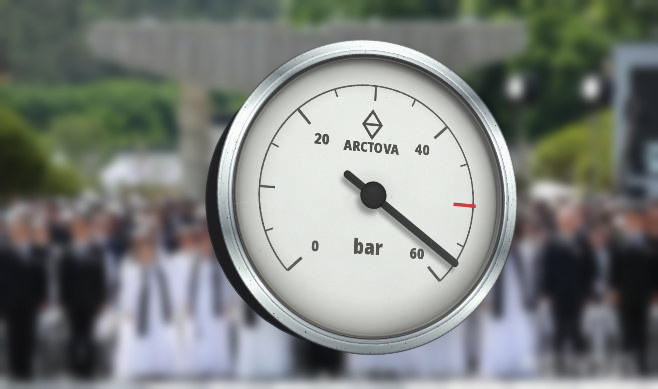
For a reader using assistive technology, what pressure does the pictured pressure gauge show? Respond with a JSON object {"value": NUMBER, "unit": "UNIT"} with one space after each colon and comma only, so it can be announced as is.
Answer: {"value": 57.5, "unit": "bar"}
